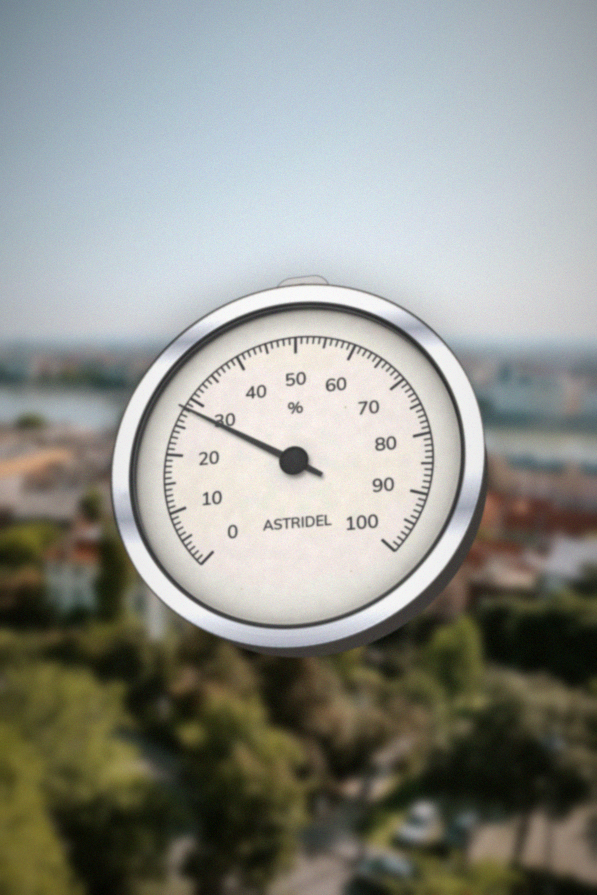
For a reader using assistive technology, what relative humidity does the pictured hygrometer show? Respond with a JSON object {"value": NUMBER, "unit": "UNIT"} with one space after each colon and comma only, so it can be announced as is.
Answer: {"value": 28, "unit": "%"}
